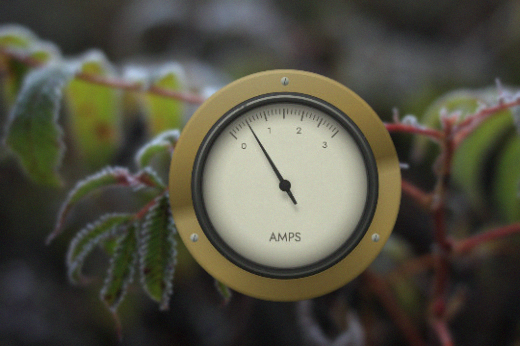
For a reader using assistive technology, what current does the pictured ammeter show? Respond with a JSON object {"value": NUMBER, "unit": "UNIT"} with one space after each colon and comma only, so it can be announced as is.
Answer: {"value": 0.5, "unit": "A"}
